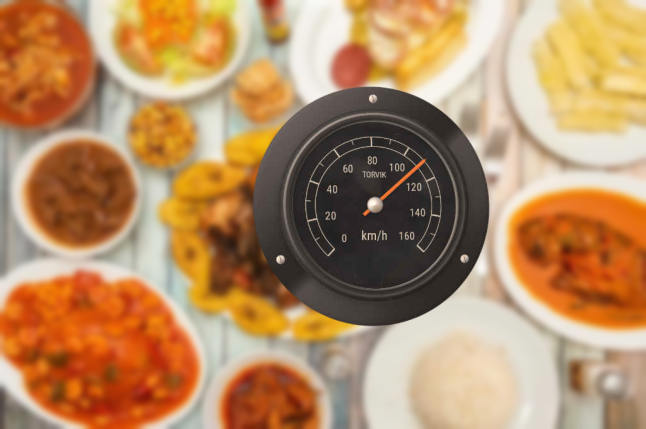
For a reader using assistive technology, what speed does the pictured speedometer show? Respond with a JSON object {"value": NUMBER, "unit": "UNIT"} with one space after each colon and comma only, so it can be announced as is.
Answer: {"value": 110, "unit": "km/h"}
